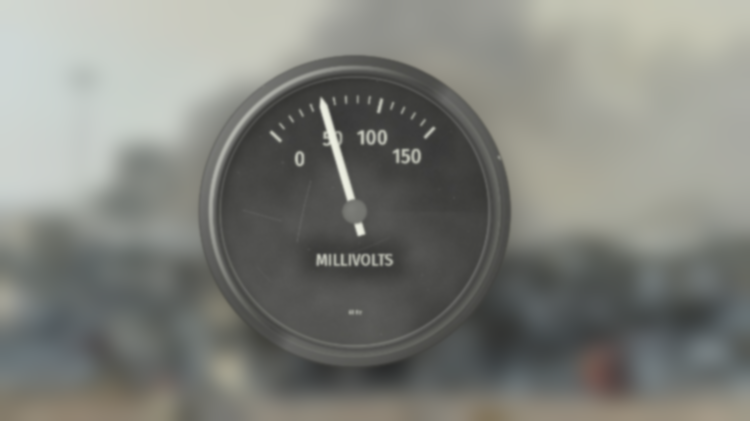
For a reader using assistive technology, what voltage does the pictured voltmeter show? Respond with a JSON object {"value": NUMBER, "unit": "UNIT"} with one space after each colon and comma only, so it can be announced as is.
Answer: {"value": 50, "unit": "mV"}
